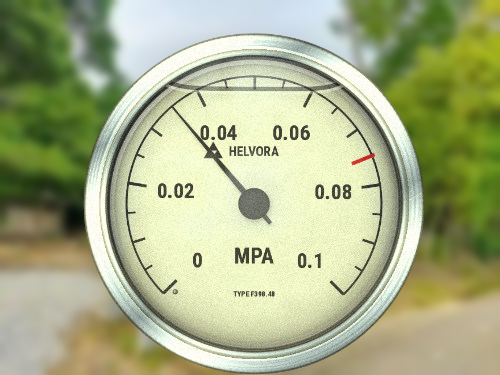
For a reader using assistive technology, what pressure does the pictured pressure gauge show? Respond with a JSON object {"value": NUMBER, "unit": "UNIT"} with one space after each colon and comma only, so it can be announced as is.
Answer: {"value": 0.035, "unit": "MPa"}
